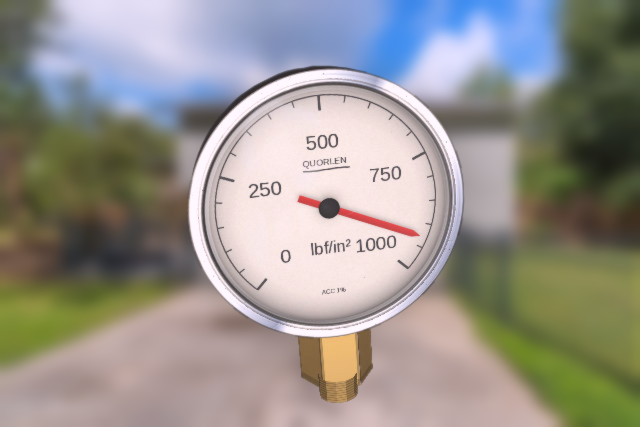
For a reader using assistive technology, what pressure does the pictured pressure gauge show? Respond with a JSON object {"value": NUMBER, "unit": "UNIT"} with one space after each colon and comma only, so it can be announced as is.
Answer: {"value": 925, "unit": "psi"}
